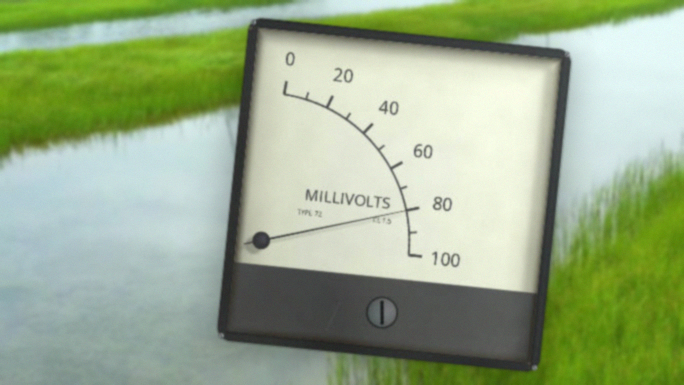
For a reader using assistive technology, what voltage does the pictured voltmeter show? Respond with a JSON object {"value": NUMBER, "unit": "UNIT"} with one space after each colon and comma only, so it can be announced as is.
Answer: {"value": 80, "unit": "mV"}
